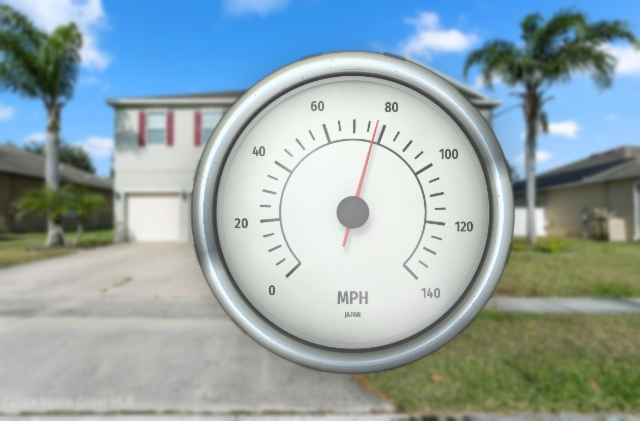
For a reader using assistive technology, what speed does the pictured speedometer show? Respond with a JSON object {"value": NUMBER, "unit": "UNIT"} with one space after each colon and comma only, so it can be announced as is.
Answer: {"value": 77.5, "unit": "mph"}
